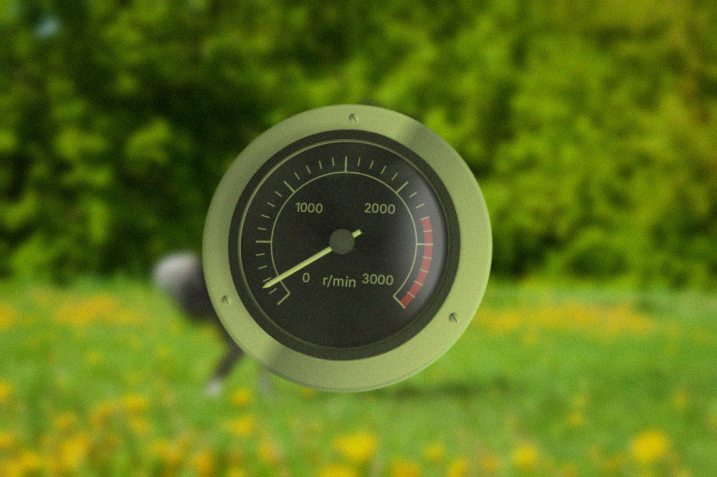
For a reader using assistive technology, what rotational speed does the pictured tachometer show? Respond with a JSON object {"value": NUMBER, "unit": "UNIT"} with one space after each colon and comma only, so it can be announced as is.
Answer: {"value": 150, "unit": "rpm"}
